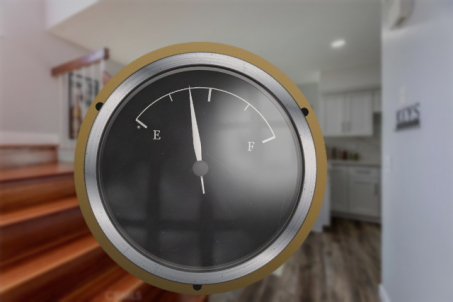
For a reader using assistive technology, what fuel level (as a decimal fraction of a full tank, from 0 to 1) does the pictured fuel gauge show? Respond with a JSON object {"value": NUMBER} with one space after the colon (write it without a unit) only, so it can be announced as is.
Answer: {"value": 0.375}
